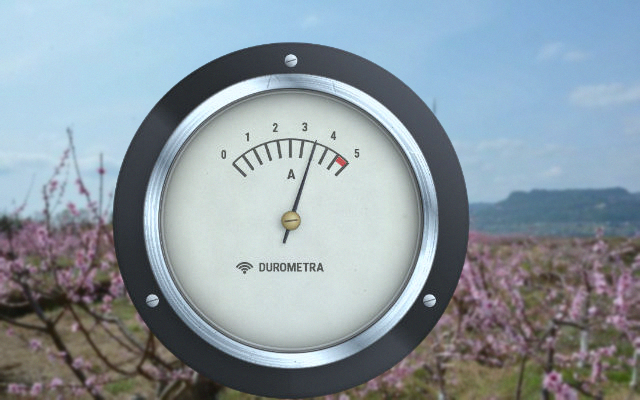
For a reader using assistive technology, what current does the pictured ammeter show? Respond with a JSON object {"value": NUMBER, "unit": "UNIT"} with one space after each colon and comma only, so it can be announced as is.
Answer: {"value": 3.5, "unit": "A"}
